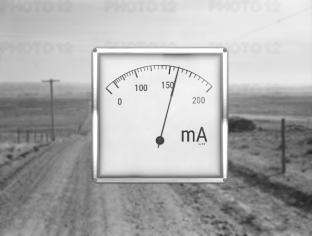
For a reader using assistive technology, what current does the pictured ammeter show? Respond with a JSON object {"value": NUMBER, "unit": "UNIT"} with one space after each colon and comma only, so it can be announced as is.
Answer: {"value": 160, "unit": "mA"}
